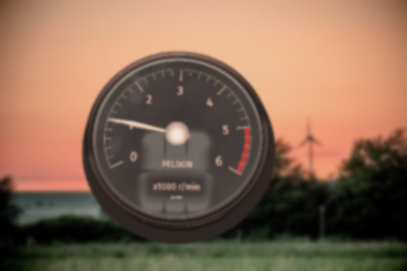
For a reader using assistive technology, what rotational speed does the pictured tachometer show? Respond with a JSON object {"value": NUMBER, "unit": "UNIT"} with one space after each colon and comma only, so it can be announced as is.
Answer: {"value": 1000, "unit": "rpm"}
